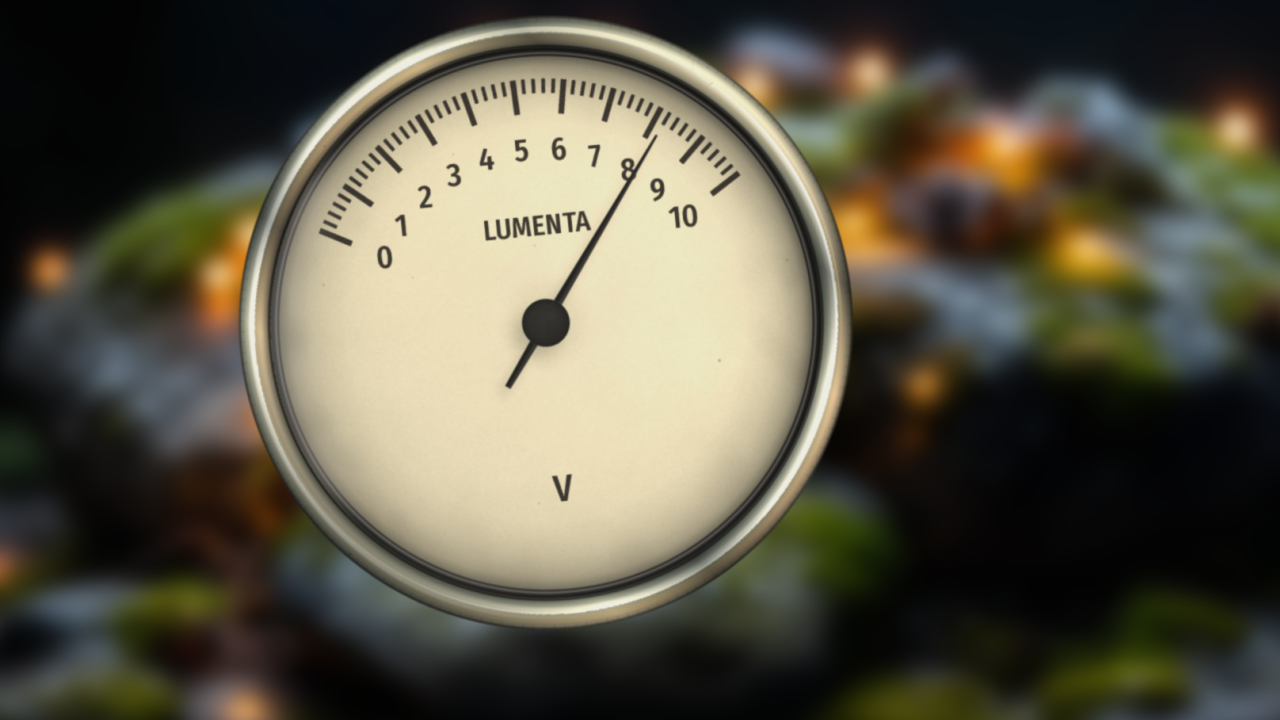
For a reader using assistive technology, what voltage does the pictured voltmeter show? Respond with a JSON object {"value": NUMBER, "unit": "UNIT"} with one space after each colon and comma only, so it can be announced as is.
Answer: {"value": 8.2, "unit": "V"}
